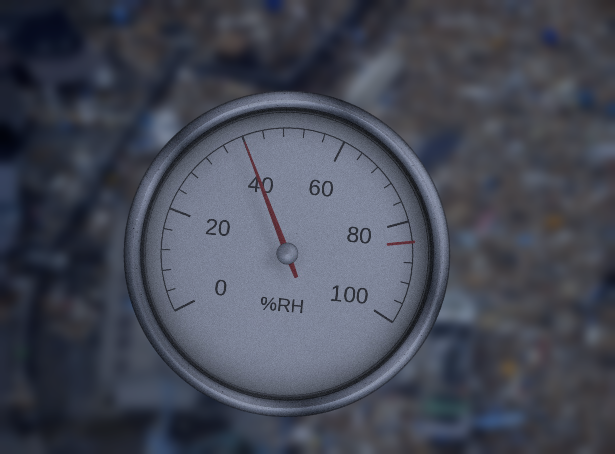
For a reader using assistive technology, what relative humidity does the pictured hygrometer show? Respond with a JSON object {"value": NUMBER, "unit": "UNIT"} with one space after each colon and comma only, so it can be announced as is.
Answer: {"value": 40, "unit": "%"}
